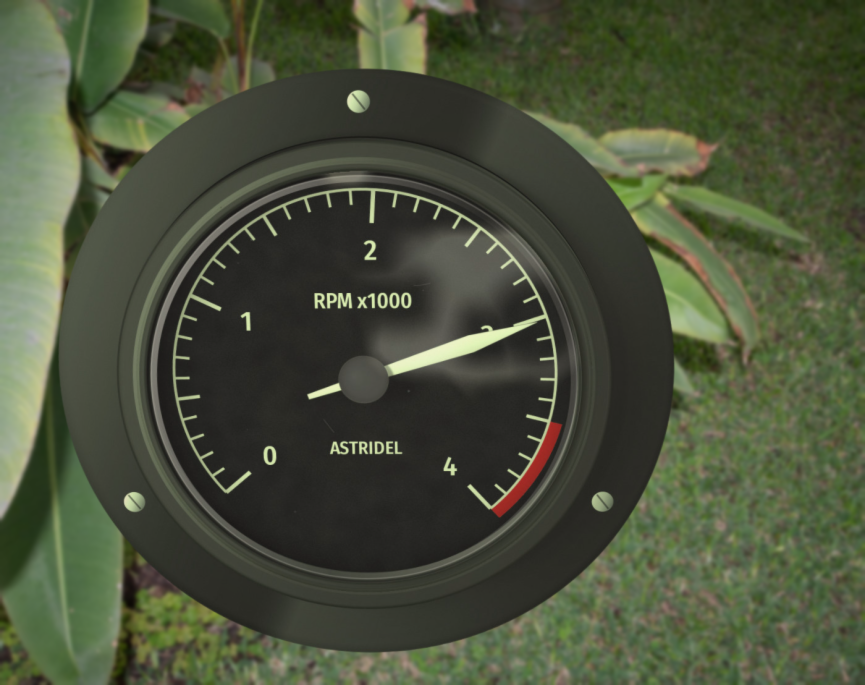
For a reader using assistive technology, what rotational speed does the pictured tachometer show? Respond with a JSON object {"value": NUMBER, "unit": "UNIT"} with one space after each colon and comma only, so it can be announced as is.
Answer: {"value": 3000, "unit": "rpm"}
